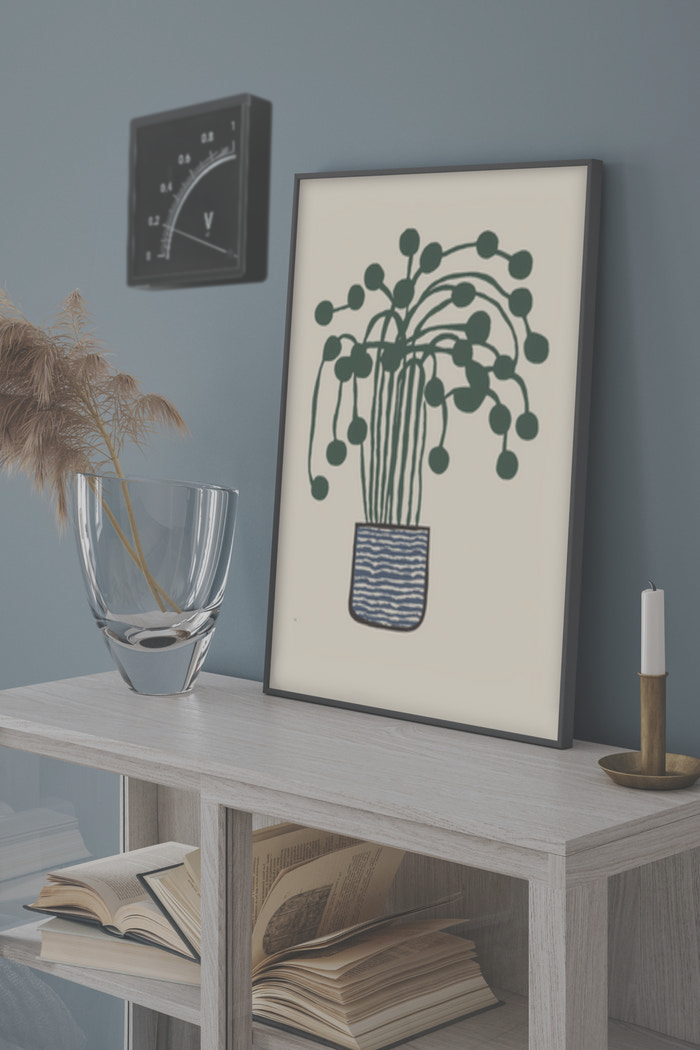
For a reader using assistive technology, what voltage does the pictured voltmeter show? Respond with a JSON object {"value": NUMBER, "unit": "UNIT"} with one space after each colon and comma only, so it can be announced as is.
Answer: {"value": 0.2, "unit": "V"}
